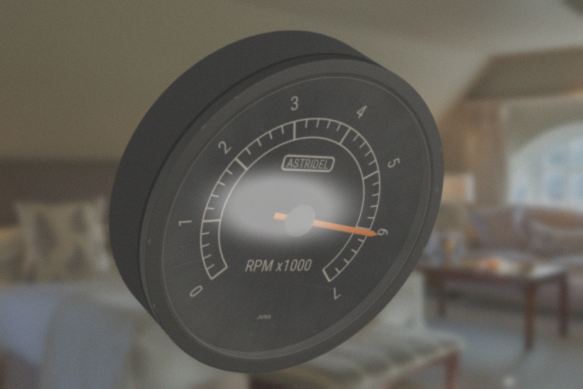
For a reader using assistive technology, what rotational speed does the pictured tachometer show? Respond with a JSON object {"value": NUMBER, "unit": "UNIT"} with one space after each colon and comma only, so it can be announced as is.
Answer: {"value": 6000, "unit": "rpm"}
